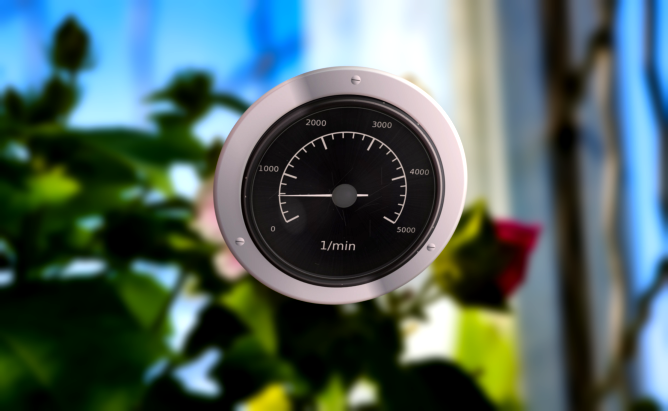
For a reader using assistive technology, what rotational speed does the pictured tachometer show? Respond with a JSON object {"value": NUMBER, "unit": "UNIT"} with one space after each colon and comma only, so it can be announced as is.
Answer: {"value": 600, "unit": "rpm"}
